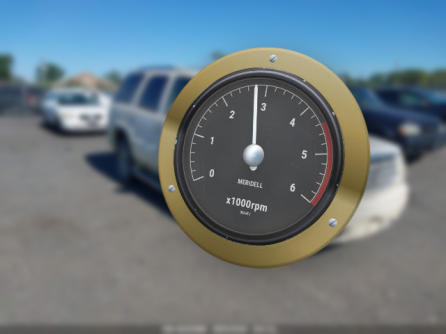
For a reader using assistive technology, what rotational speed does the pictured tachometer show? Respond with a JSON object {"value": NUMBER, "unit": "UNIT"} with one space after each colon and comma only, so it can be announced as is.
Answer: {"value": 2800, "unit": "rpm"}
